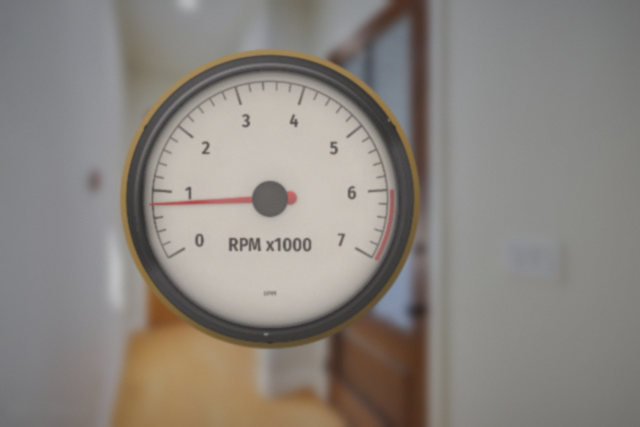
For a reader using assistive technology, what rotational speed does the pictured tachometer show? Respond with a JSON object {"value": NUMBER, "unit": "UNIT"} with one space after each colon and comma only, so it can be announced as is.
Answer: {"value": 800, "unit": "rpm"}
